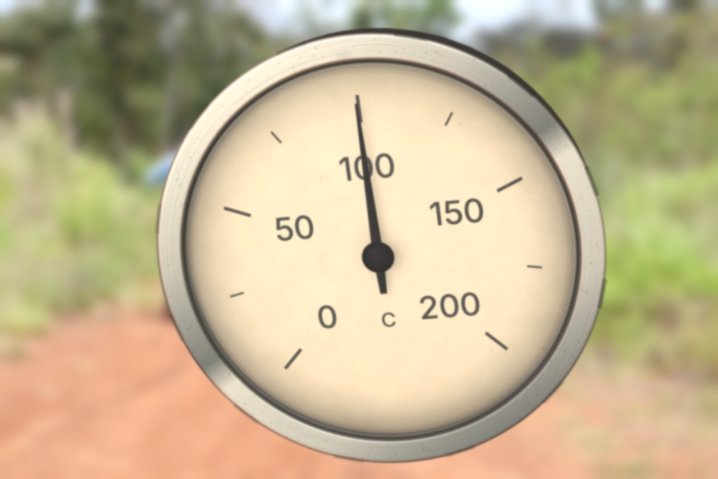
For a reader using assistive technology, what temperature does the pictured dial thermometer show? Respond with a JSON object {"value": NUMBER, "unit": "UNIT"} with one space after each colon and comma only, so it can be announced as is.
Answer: {"value": 100, "unit": "°C"}
